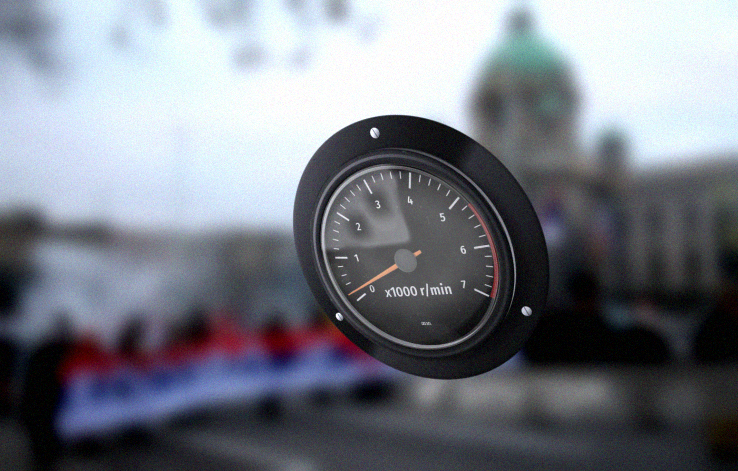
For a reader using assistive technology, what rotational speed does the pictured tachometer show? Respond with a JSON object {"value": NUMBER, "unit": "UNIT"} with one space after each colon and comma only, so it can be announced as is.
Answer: {"value": 200, "unit": "rpm"}
